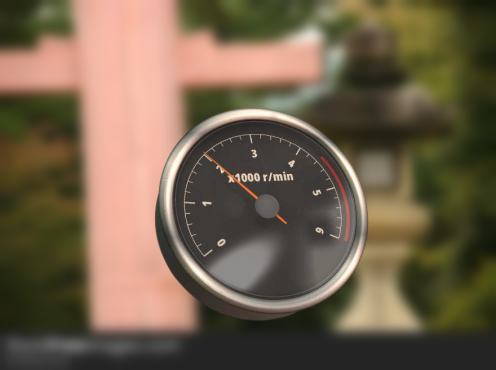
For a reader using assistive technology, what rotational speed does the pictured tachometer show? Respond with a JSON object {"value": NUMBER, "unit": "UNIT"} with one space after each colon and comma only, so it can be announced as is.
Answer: {"value": 2000, "unit": "rpm"}
